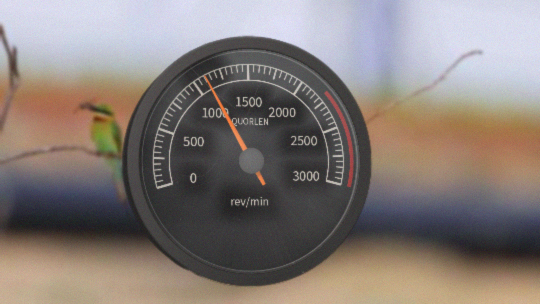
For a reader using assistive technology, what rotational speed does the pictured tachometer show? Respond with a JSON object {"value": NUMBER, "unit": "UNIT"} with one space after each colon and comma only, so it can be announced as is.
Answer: {"value": 1100, "unit": "rpm"}
